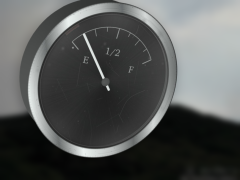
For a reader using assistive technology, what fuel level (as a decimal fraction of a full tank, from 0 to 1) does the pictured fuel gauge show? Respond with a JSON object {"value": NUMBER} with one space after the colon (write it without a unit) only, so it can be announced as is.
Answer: {"value": 0.125}
